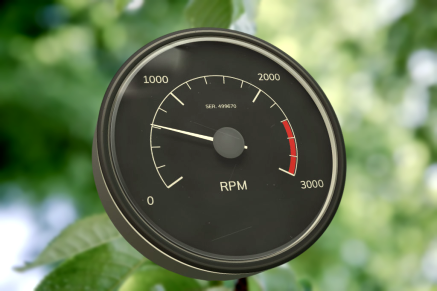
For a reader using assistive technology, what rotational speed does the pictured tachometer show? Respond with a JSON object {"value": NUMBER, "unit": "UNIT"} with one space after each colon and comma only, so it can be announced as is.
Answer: {"value": 600, "unit": "rpm"}
